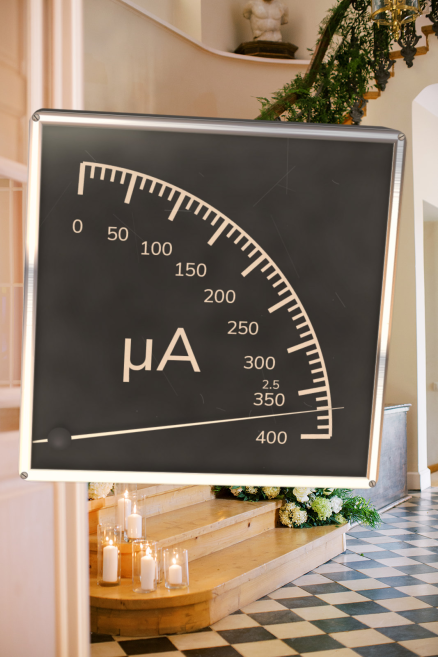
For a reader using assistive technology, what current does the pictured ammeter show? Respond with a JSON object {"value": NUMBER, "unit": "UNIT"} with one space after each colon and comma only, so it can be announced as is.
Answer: {"value": 370, "unit": "µA"}
